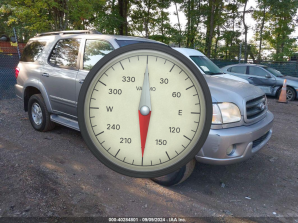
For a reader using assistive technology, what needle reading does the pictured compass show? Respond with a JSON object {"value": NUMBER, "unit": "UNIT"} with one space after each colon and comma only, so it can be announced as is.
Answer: {"value": 180, "unit": "°"}
